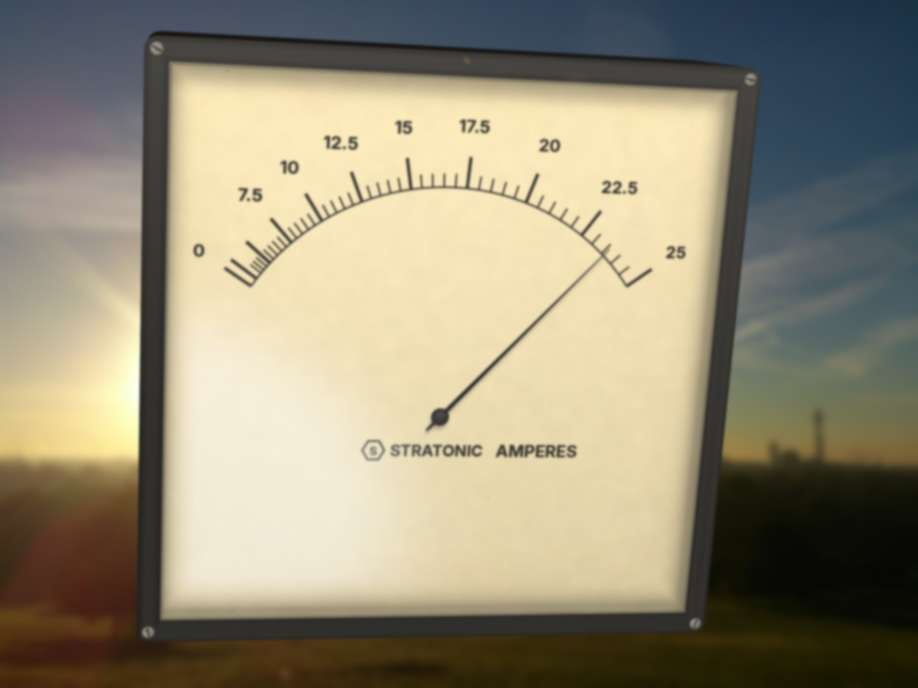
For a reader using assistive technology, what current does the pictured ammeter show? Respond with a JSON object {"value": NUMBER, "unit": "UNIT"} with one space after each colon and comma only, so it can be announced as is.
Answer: {"value": 23.5, "unit": "A"}
